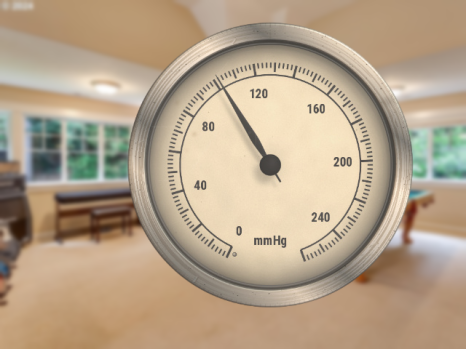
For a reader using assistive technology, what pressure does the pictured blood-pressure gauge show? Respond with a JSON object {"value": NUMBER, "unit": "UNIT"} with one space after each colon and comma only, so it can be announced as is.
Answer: {"value": 102, "unit": "mmHg"}
